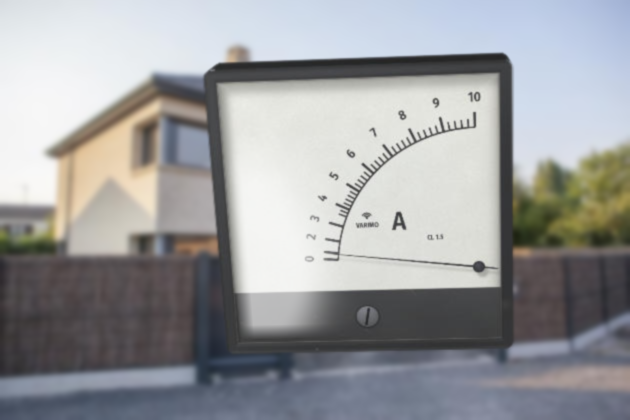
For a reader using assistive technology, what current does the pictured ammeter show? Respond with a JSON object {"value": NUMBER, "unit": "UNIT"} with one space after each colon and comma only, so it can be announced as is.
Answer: {"value": 1, "unit": "A"}
